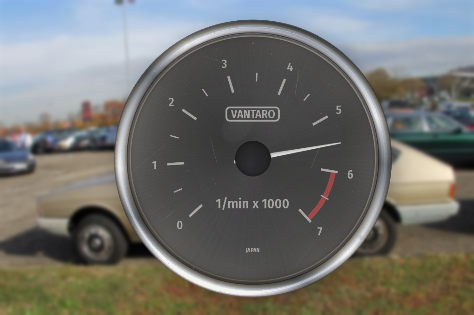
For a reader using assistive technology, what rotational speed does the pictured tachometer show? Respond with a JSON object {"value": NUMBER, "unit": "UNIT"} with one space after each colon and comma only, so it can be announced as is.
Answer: {"value": 5500, "unit": "rpm"}
